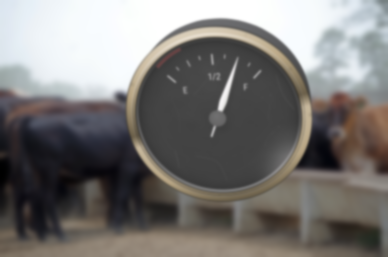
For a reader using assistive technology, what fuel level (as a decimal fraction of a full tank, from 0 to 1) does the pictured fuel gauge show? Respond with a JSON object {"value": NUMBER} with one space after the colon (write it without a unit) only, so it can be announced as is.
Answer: {"value": 0.75}
